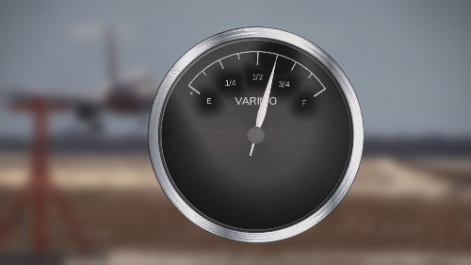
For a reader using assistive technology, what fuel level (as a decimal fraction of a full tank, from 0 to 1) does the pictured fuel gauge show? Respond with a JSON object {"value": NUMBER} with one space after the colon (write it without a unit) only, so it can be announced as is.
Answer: {"value": 0.625}
